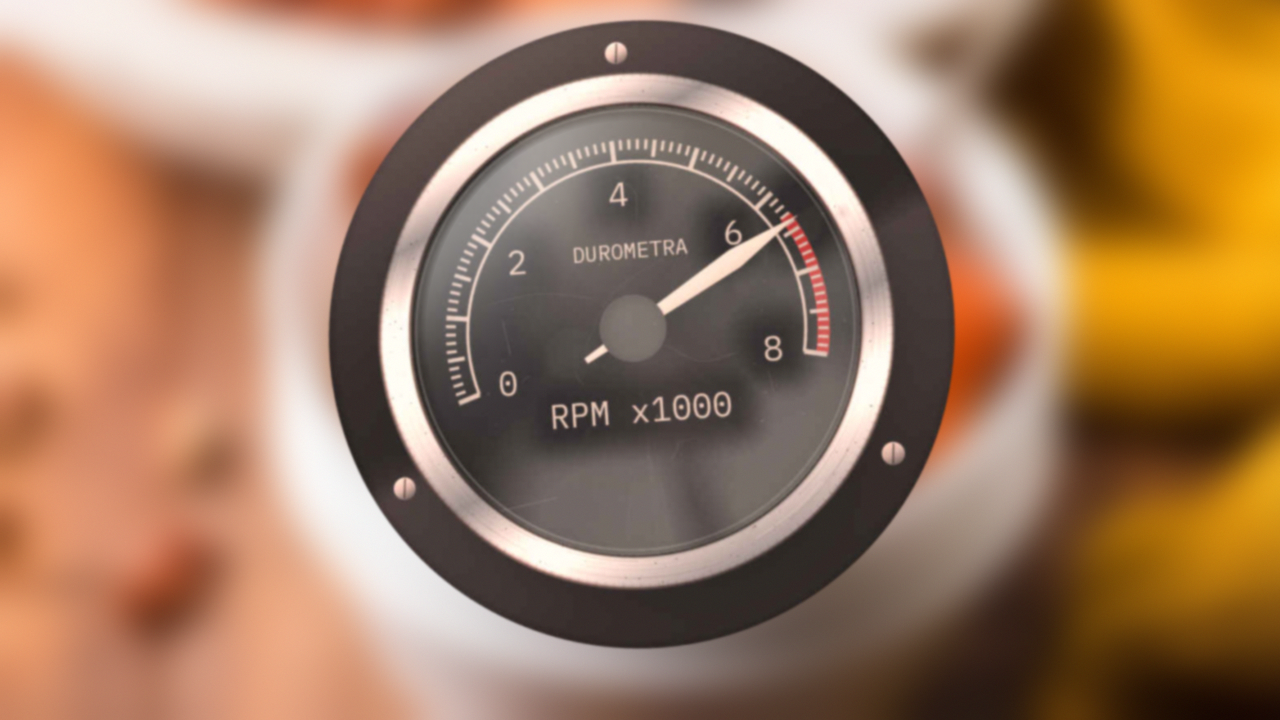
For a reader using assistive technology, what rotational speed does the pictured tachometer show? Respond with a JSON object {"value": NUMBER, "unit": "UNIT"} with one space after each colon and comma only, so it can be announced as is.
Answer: {"value": 6400, "unit": "rpm"}
